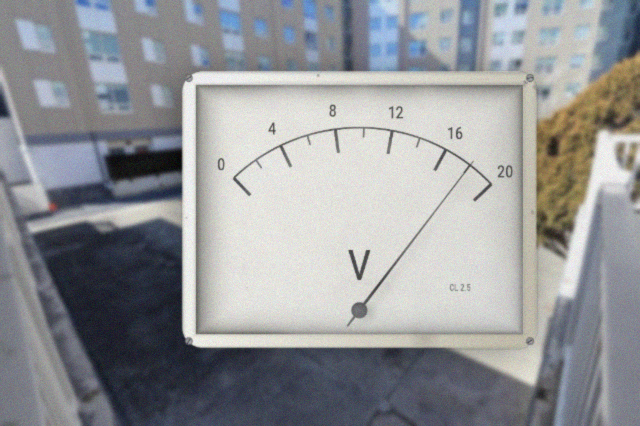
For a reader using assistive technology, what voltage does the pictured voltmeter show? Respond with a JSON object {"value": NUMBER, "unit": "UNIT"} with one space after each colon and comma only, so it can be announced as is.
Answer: {"value": 18, "unit": "V"}
